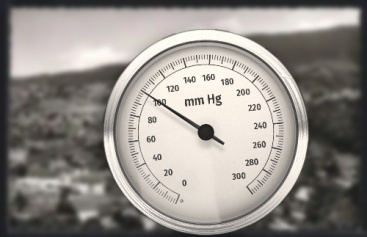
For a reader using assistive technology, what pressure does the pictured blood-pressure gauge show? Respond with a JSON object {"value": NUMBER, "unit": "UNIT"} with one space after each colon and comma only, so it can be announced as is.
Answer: {"value": 100, "unit": "mmHg"}
